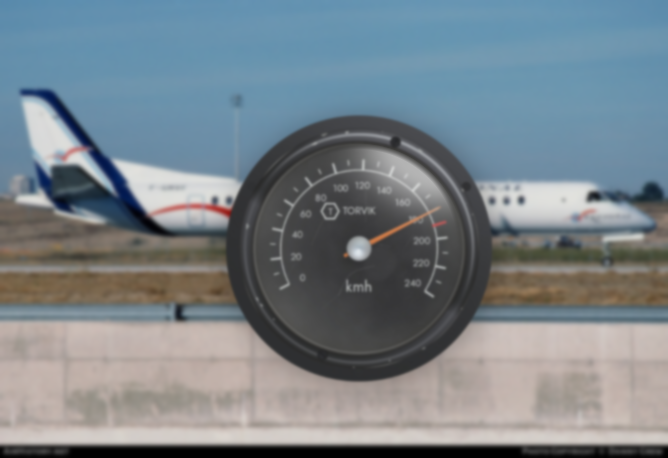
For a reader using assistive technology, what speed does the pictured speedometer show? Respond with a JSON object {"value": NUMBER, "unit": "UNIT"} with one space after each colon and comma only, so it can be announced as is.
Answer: {"value": 180, "unit": "km/h"}
